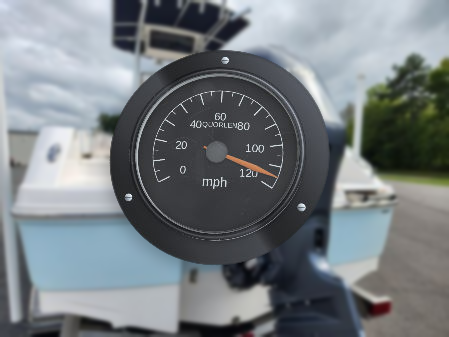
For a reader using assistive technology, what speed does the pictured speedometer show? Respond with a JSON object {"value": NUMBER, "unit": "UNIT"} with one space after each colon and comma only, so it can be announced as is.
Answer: {"value": 115, "unit": "mph"}
